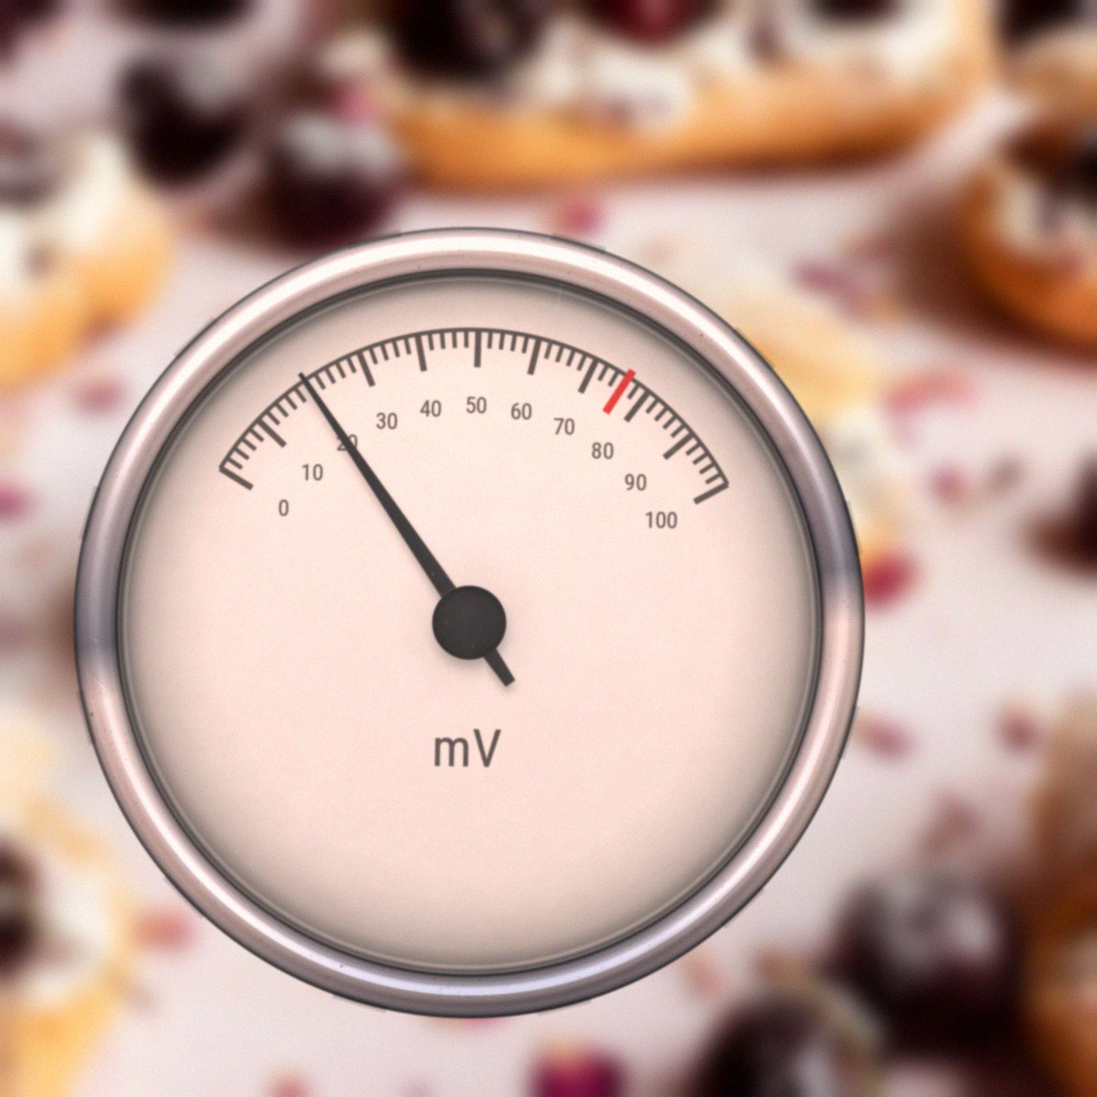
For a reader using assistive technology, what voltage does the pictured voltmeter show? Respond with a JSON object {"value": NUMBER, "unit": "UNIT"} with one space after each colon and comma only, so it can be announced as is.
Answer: {"value": 20, "unit": "mV"}
